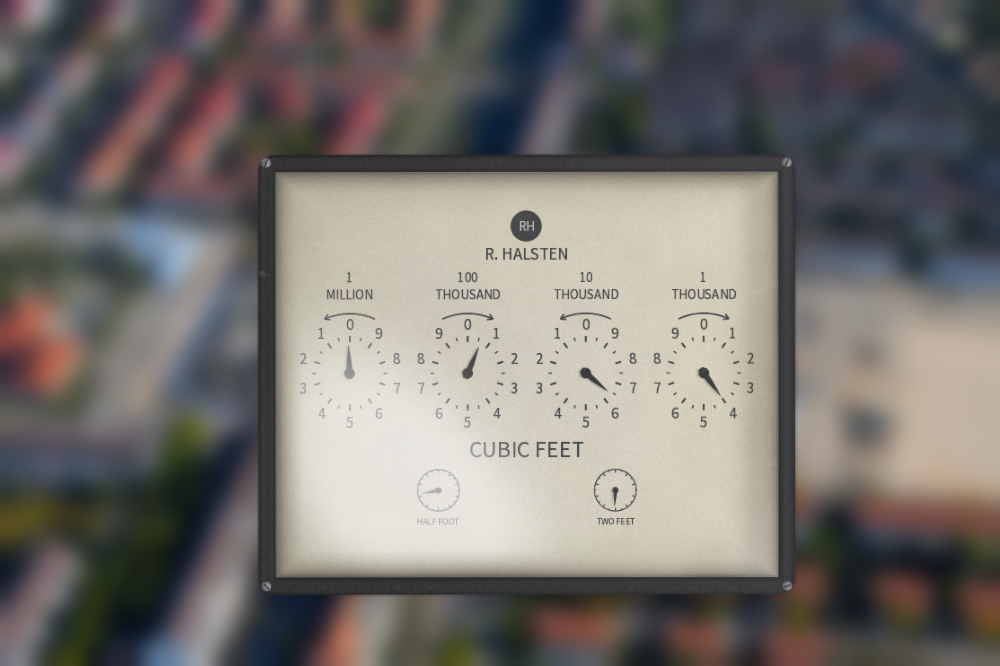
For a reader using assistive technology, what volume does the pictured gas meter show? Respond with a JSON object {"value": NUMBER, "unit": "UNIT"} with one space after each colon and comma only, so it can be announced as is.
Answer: {"value": 6400, "unit": "ft³"}
